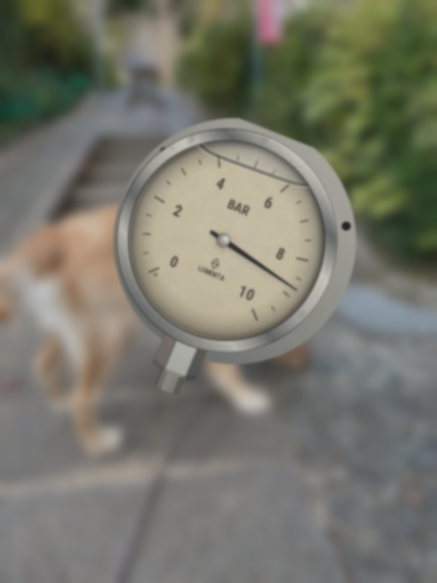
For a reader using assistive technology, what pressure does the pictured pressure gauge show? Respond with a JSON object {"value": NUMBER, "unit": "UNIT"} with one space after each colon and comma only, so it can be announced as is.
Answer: {"value": 8.75, "unit": "bar"}
